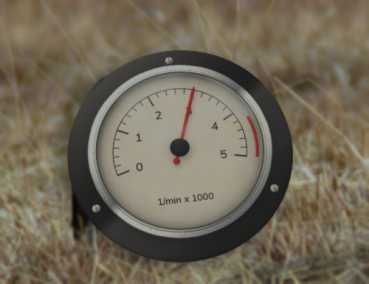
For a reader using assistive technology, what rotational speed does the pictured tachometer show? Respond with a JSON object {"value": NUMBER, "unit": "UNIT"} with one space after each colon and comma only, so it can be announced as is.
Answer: {"value": 3000, "unit": "rpm"}
